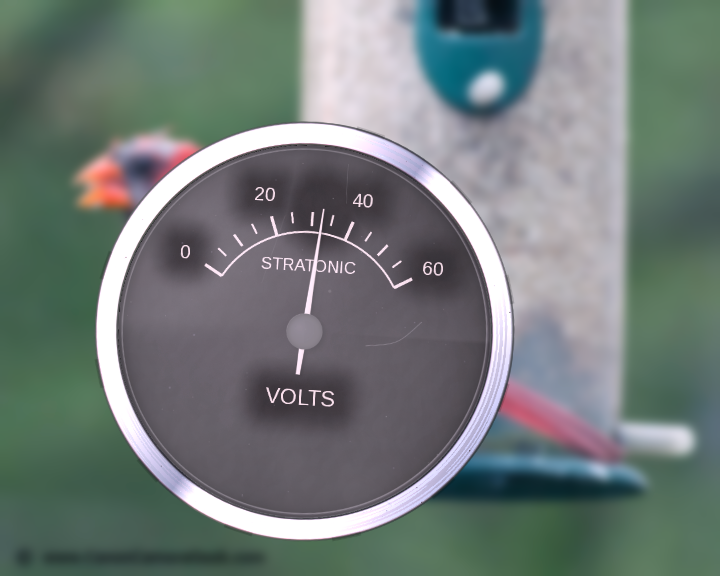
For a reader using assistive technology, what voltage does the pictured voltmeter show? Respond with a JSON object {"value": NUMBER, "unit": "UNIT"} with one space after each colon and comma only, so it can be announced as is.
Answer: {"value": 32.5, "unit": "V"}
